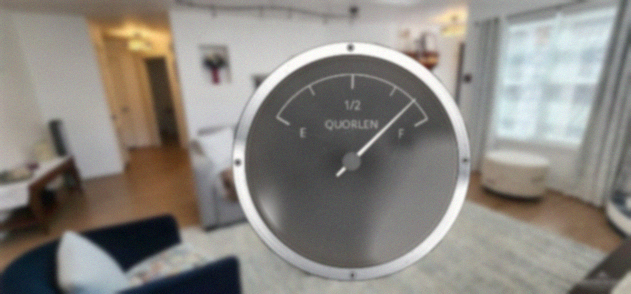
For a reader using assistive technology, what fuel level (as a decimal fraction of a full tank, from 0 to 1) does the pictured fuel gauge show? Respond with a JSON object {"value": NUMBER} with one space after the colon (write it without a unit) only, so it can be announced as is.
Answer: {"value": 0.875}
